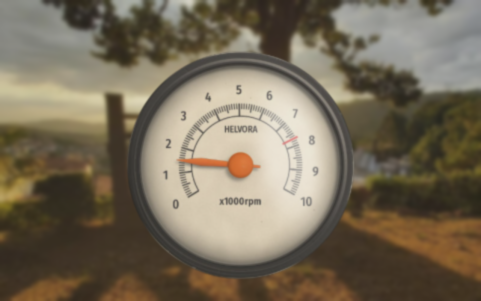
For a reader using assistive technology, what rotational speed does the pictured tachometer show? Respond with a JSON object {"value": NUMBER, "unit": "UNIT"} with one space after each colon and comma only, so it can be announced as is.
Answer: {"value": 1500, "unit": "rpm"}
